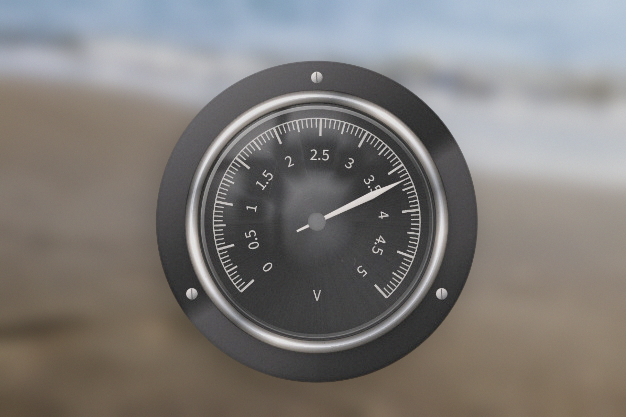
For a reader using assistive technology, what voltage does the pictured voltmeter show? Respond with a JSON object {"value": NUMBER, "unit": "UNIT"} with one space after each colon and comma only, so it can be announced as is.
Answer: {"value": 3.65, "unit": "V"}
